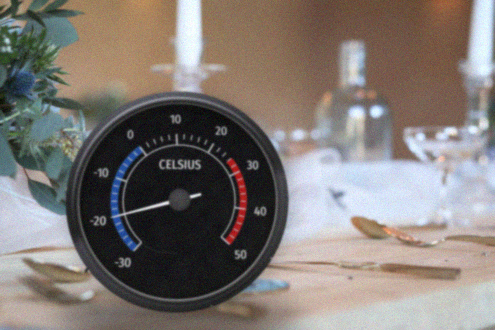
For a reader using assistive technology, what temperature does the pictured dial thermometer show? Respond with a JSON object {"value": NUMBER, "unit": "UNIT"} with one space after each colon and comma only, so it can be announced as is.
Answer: {"value": -20, "unit": "°C"}
